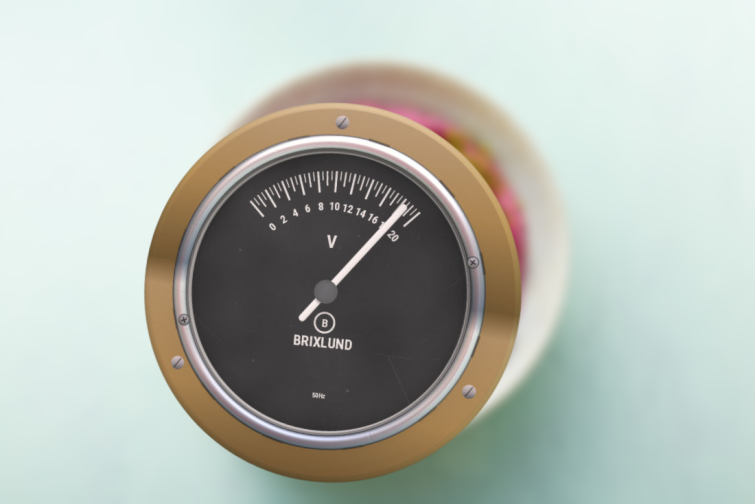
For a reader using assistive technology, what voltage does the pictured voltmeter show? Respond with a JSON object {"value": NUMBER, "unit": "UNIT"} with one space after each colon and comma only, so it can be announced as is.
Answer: {"value": 18.5, "unit": "V"}
